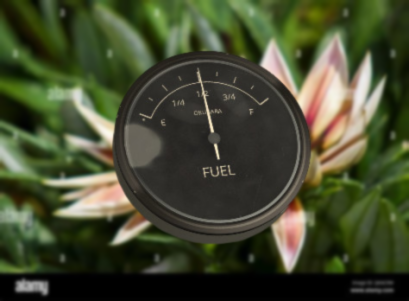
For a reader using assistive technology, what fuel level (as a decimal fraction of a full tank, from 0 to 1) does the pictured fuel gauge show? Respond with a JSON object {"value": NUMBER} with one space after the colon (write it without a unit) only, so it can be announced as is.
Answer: {"value": 0.5}
